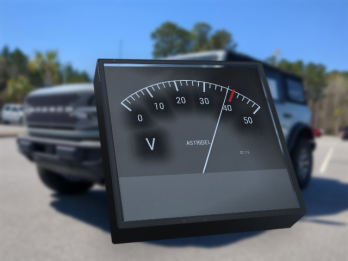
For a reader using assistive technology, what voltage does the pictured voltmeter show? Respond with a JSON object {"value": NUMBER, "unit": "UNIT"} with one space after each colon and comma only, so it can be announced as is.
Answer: {"value": 38, "unit": "V"}
